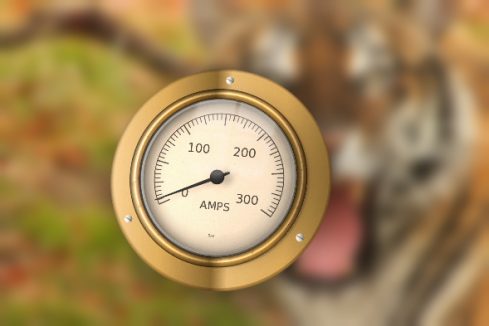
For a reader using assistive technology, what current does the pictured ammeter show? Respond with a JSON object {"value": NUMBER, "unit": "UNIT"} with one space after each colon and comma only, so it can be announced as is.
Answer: {"value": 5, "unit": "A"}
